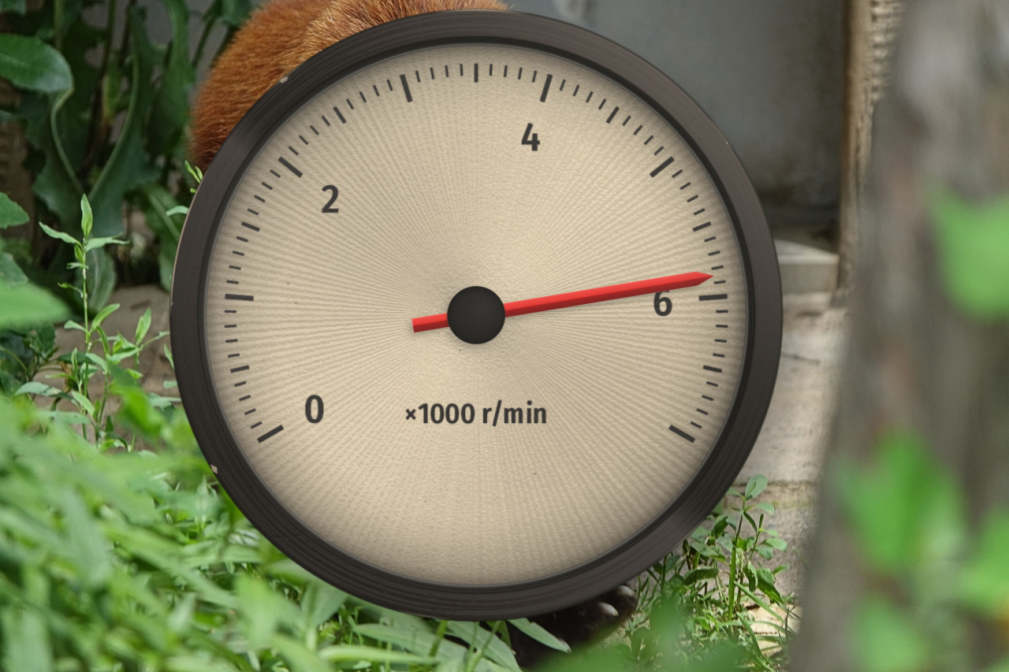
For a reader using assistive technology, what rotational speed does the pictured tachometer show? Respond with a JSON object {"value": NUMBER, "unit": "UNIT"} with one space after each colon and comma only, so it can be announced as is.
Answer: {"value": 5850, "unit": "rpm"}
